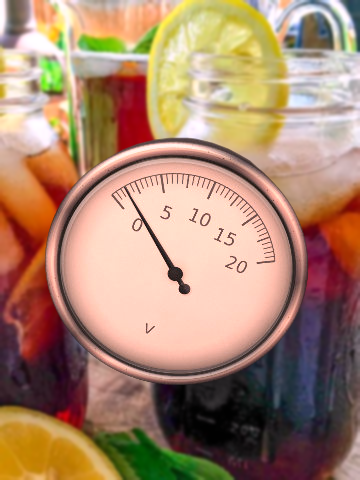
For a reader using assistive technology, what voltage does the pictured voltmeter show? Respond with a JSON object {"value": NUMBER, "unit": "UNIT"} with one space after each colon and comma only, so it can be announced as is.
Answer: {"value": 1.5, "unit": "V"}
